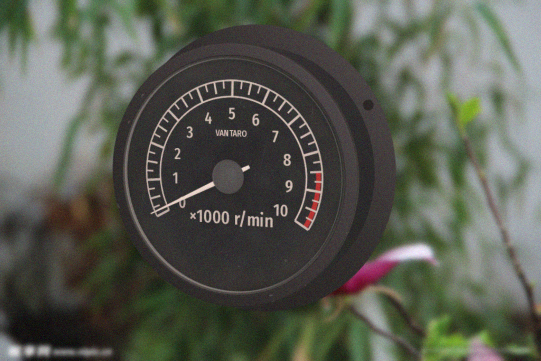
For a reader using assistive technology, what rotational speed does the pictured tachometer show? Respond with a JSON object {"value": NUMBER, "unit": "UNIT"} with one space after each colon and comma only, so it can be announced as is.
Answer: {"value": 125, "unit": "rpm"}
